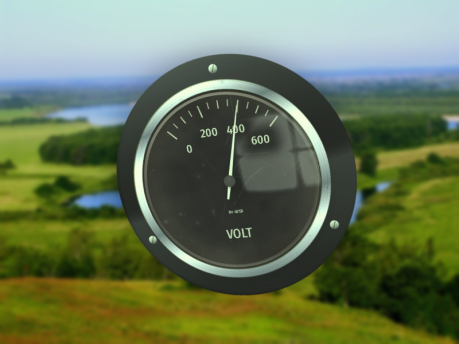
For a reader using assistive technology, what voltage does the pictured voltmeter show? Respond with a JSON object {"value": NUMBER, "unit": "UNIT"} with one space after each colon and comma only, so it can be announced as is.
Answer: {"value": 400, "unit": "V"}
